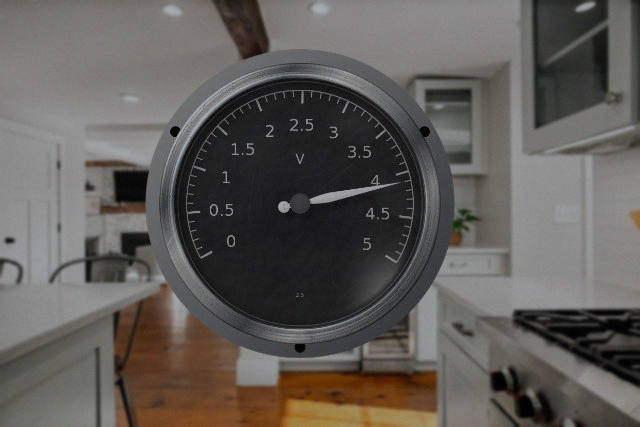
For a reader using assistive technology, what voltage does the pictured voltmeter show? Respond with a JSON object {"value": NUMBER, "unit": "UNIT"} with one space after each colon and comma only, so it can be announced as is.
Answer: {"value": 4.1, "unit": "V"}
